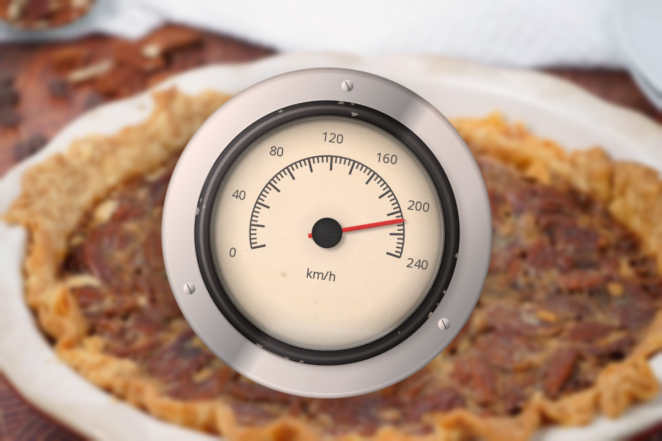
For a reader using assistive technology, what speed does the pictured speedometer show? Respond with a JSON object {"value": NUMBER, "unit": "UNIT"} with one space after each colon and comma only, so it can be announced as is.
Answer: {"value": 208, "unit": "km/h"}
